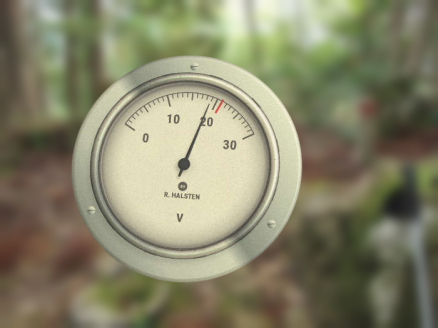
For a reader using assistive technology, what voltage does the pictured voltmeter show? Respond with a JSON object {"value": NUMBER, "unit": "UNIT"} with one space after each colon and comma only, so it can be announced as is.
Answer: {"value": 19, "unit": "V"}
